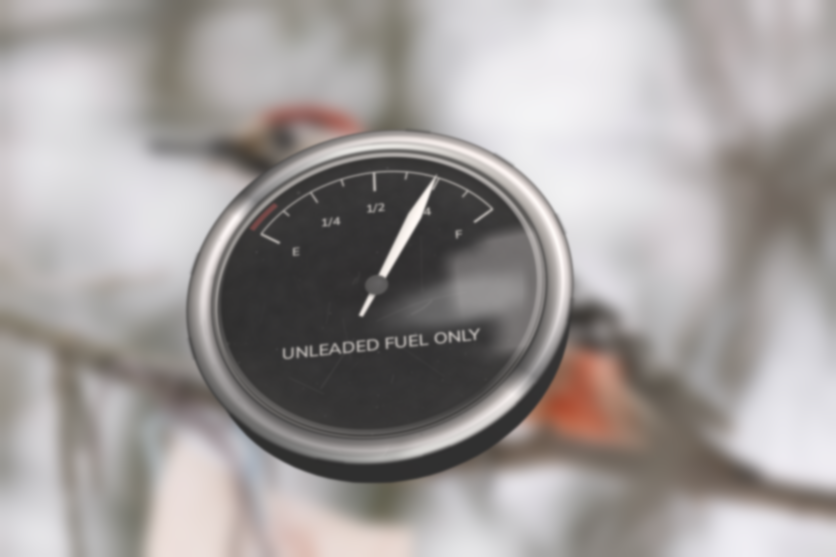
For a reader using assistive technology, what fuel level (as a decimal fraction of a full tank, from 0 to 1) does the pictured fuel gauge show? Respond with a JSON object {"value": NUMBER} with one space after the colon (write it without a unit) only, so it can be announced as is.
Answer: {"value": 0.75}
